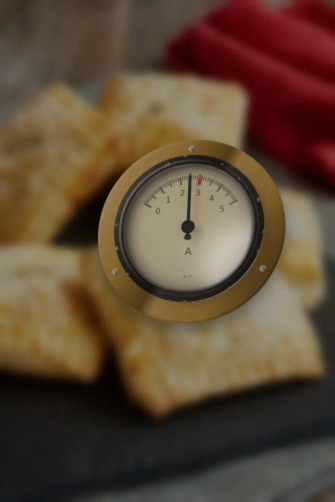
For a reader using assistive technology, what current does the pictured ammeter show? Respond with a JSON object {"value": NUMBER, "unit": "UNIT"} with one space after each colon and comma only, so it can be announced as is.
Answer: {"value": 2.5, "unit": "A"}
